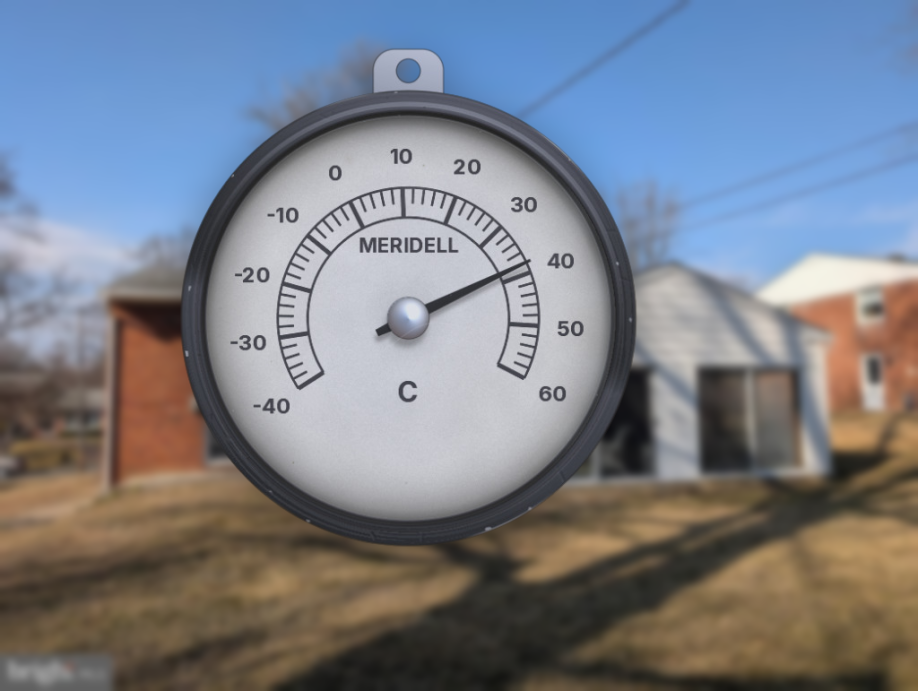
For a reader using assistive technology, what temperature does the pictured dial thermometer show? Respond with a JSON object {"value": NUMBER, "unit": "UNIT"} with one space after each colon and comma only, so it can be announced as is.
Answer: {"value": 38, "unit": "°C"}
